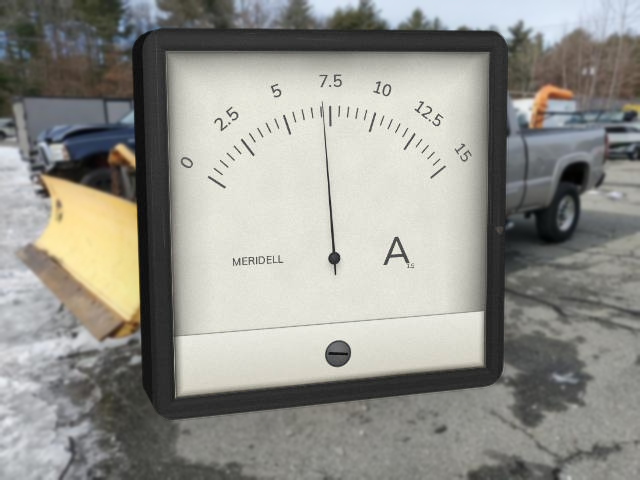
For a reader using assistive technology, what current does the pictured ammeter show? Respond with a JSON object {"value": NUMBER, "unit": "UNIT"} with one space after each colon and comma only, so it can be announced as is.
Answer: {"value": 7, "unit": "A"}
